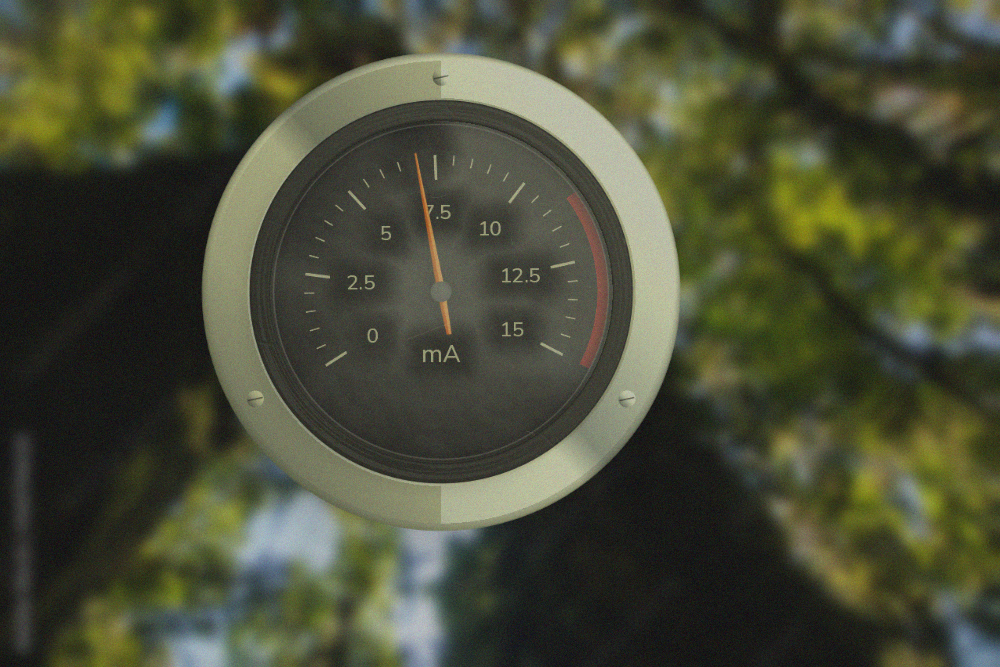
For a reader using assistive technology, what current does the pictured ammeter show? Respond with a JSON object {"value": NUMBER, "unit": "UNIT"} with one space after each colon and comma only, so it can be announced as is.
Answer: {"value": 7, "unit": "mA"}
